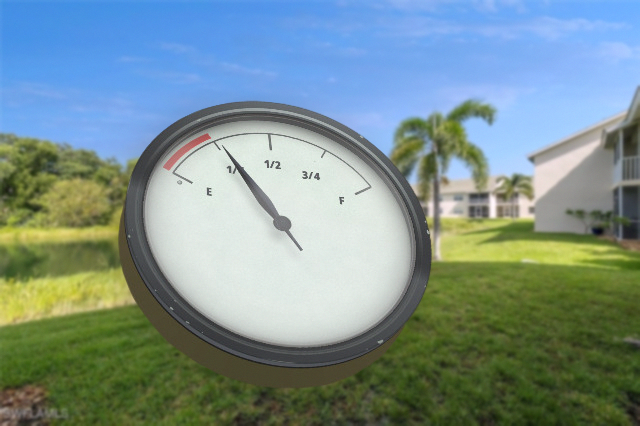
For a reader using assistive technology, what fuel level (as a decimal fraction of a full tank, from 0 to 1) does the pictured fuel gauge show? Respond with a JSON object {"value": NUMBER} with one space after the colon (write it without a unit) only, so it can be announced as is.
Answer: {"value": 0.25}
